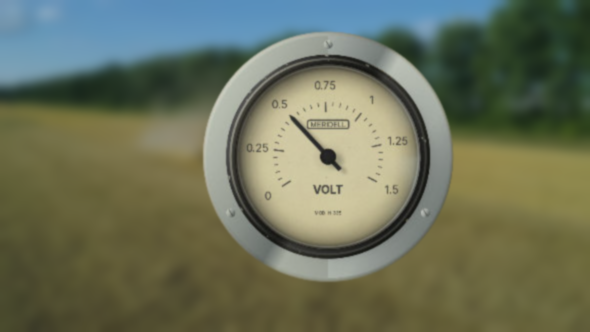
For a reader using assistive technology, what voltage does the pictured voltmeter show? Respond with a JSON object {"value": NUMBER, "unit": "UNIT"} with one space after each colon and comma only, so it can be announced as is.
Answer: {"value": 0.5, "unit": "V"}
